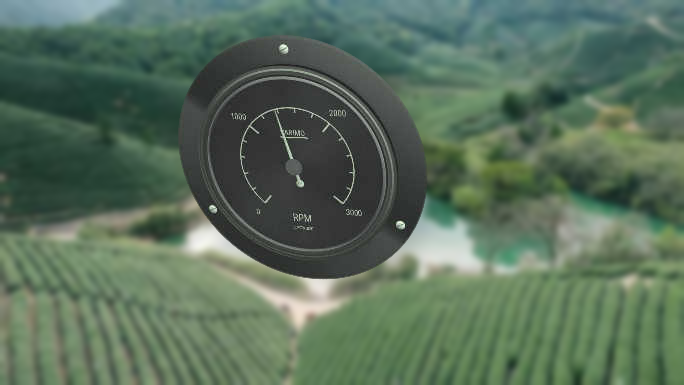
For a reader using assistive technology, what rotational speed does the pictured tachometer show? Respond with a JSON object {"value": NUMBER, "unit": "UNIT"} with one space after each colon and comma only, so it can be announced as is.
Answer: {"value": 1400, "unit": "rpm"}
